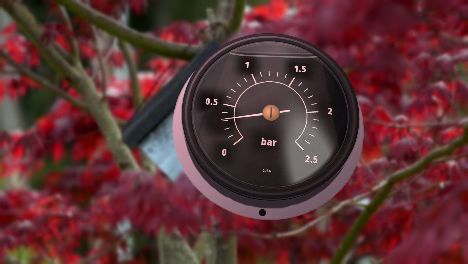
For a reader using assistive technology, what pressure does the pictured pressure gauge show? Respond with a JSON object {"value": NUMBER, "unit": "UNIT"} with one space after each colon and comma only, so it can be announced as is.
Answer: {"value": 0.3, "unit": "bar"}
